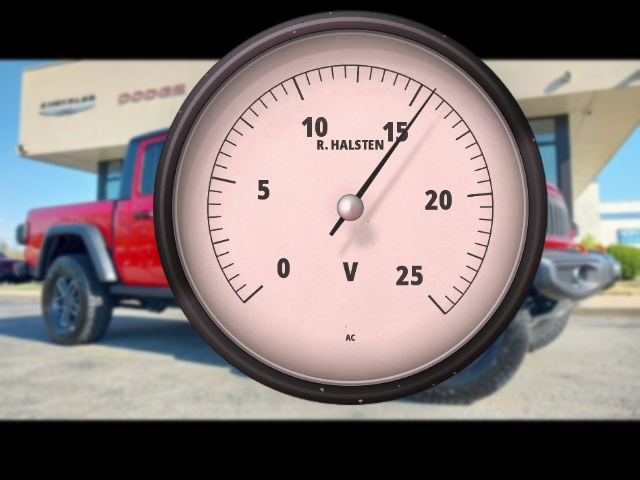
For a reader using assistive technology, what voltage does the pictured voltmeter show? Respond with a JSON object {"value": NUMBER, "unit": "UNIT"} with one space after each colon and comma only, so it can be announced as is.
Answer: {"value": 15.5, "unit": "V"}
